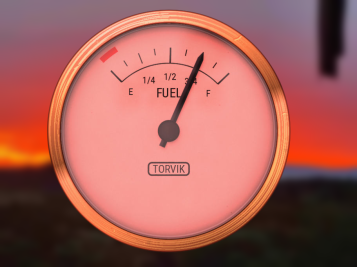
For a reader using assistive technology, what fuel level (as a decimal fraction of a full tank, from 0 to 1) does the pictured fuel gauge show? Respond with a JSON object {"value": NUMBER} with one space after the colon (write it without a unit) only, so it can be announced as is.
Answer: {"value": 0.75}
